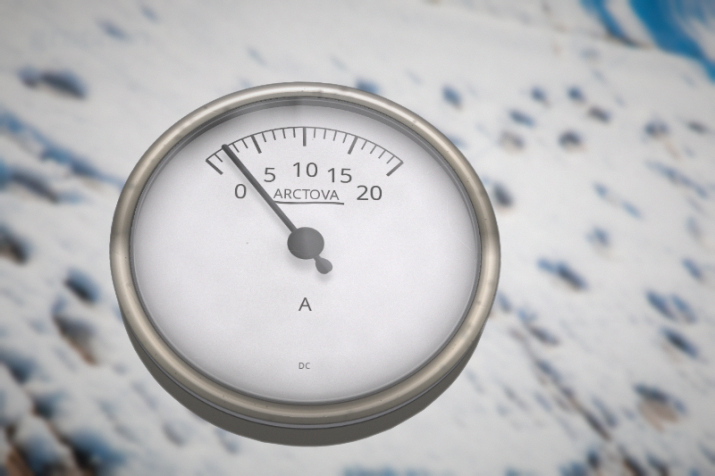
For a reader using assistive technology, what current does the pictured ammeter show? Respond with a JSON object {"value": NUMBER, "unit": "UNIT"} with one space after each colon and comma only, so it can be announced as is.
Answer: {"value": 2, "unit": "A"}
